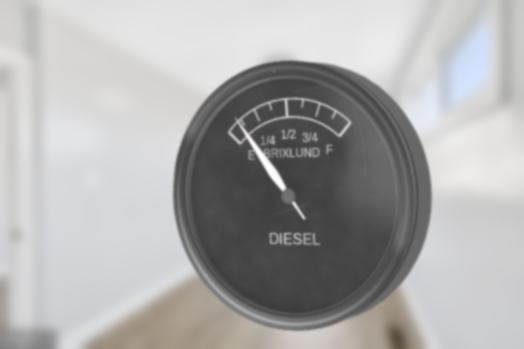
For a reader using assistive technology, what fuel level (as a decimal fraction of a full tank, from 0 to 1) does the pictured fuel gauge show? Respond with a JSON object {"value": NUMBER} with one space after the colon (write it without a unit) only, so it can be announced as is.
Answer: {"value": 0.125}
